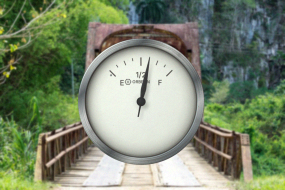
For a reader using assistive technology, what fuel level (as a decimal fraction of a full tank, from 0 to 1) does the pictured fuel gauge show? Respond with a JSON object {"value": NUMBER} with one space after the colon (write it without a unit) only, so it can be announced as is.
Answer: {"value": 0.625}
